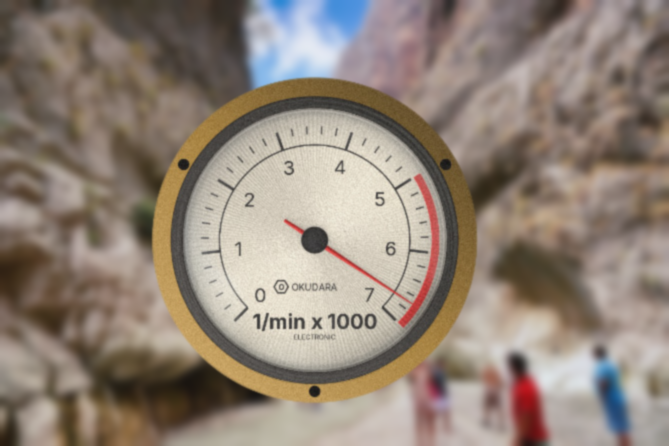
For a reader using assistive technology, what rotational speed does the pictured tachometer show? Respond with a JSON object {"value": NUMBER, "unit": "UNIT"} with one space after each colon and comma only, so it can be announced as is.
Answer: {"value": 6700, "unit": "rpm"}
